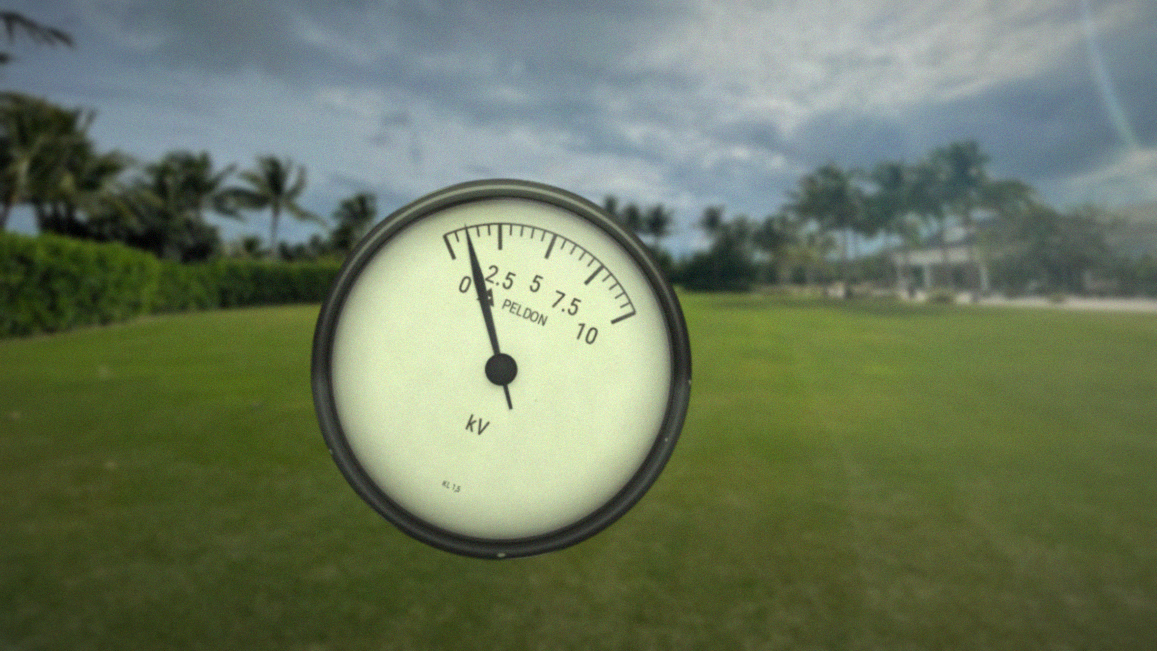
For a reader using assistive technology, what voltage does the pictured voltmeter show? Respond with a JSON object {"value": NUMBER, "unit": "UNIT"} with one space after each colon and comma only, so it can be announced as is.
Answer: {"value": 1, "unit": "kV"}
